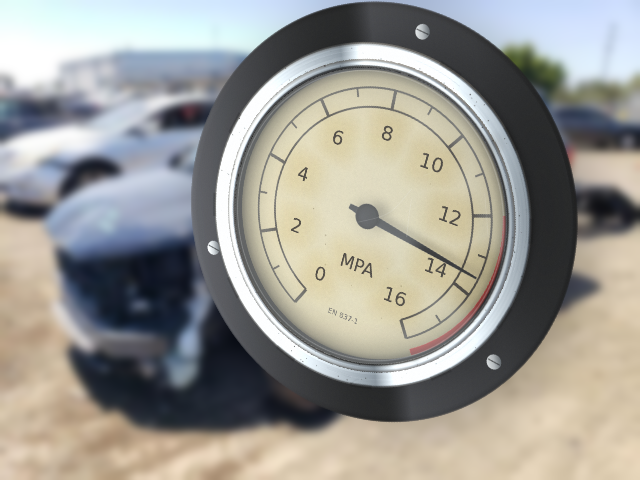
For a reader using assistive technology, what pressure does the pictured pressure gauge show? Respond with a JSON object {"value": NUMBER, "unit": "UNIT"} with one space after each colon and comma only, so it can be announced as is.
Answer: {"value": 13.5, "unit": "MPa"}
